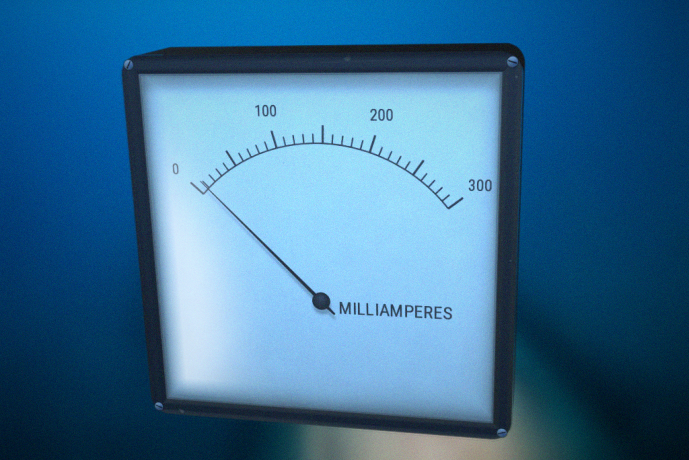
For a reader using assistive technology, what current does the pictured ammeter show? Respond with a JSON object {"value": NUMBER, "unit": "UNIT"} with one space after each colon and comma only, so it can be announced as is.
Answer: {"value": 10, "unit": "mA"}
